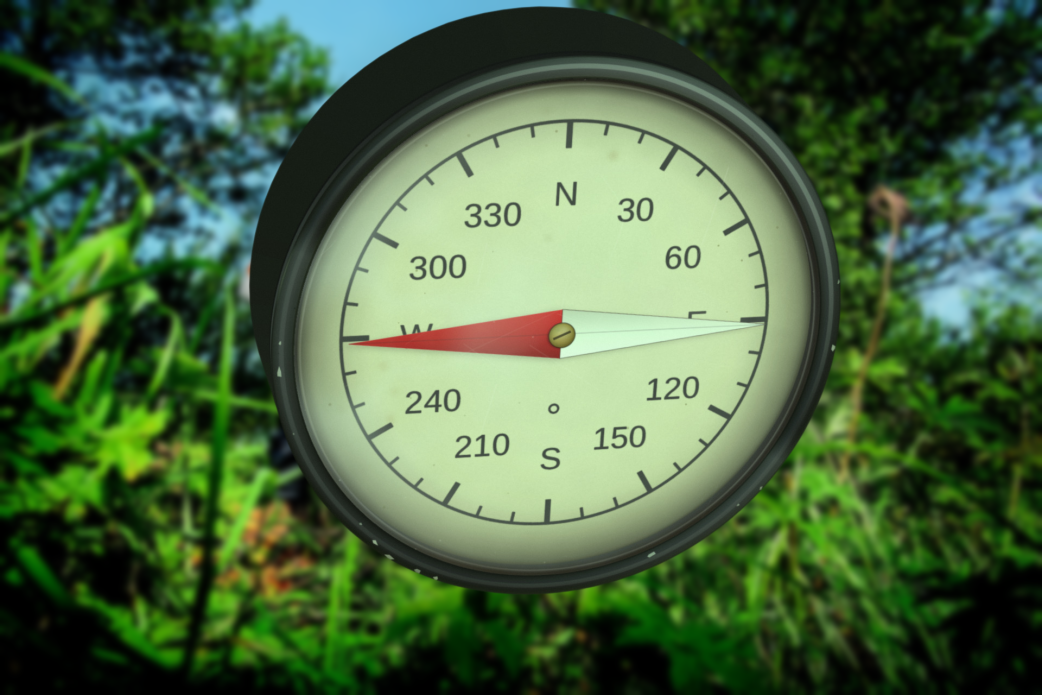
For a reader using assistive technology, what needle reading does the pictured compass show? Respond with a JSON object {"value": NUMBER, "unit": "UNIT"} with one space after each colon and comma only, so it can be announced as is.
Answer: {"value": 270, "unit": "°"}
